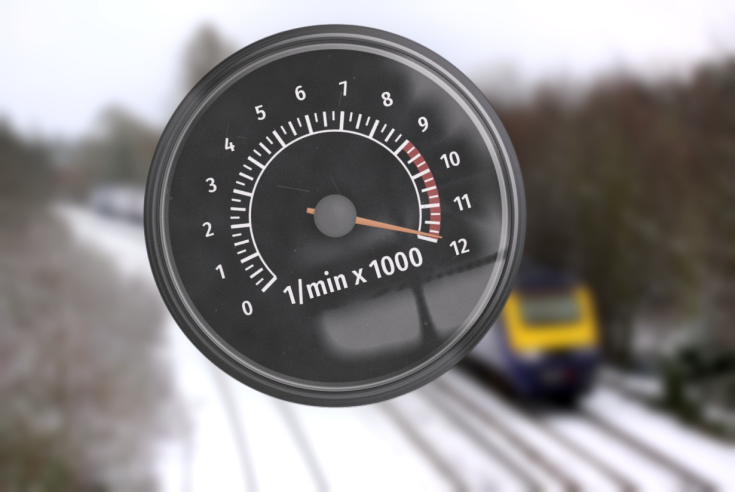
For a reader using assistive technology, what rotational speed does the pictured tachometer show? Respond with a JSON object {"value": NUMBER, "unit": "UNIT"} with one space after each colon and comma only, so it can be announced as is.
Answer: {"value": 11875, "unit": "rpm"}
